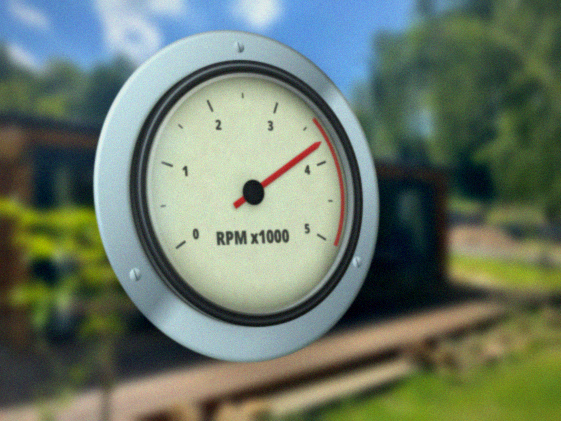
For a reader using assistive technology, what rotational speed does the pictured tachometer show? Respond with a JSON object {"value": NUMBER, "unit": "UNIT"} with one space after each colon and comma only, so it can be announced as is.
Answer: {"value": 3750, "unit": "rpm"}
